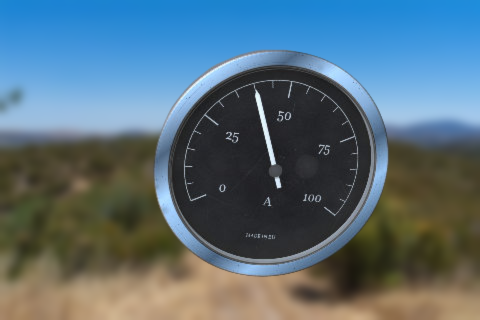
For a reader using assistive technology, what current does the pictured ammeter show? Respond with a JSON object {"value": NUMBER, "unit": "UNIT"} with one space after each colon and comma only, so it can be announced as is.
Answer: {"value": 40, "unit": "A"}
